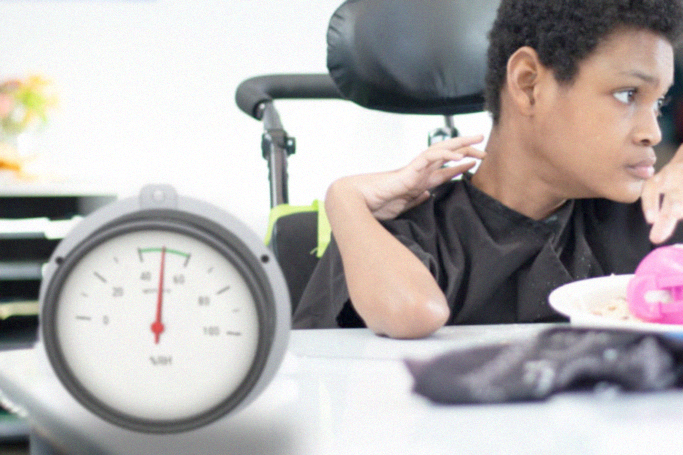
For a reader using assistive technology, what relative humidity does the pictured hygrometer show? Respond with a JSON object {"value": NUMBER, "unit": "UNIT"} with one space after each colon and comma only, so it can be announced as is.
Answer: {"value": 50, "unit": "%"}
